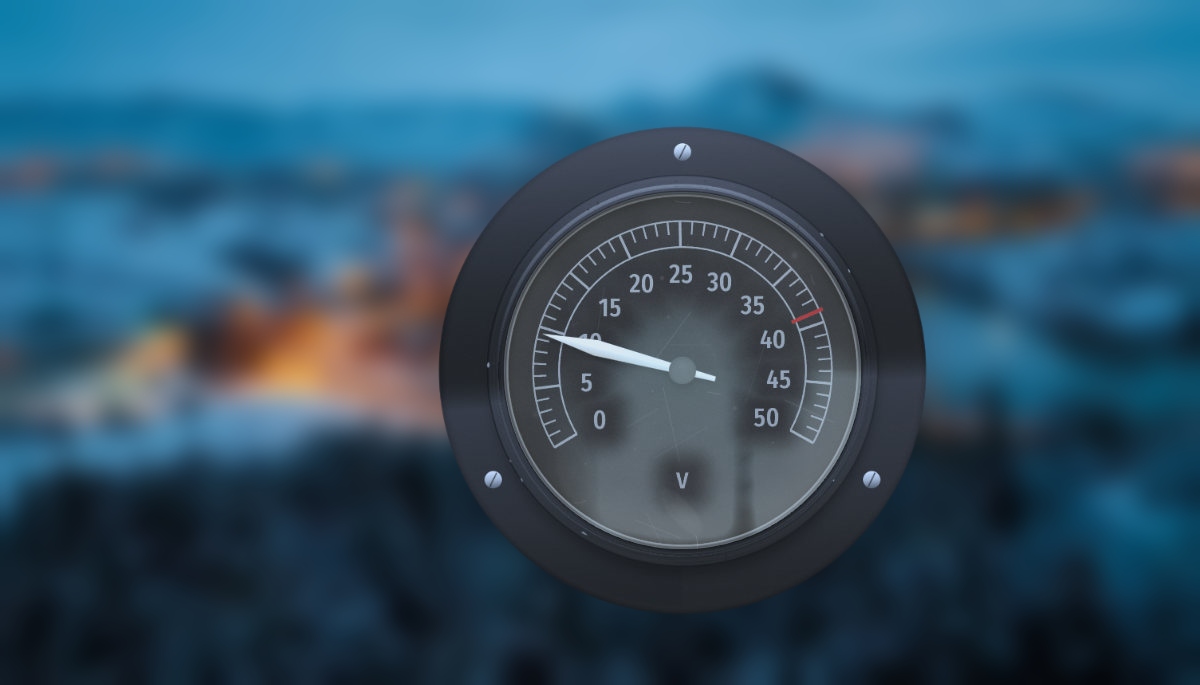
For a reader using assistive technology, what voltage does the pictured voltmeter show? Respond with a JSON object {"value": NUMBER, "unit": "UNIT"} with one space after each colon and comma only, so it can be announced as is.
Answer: {"value": 9.5, "unit": "V"}
